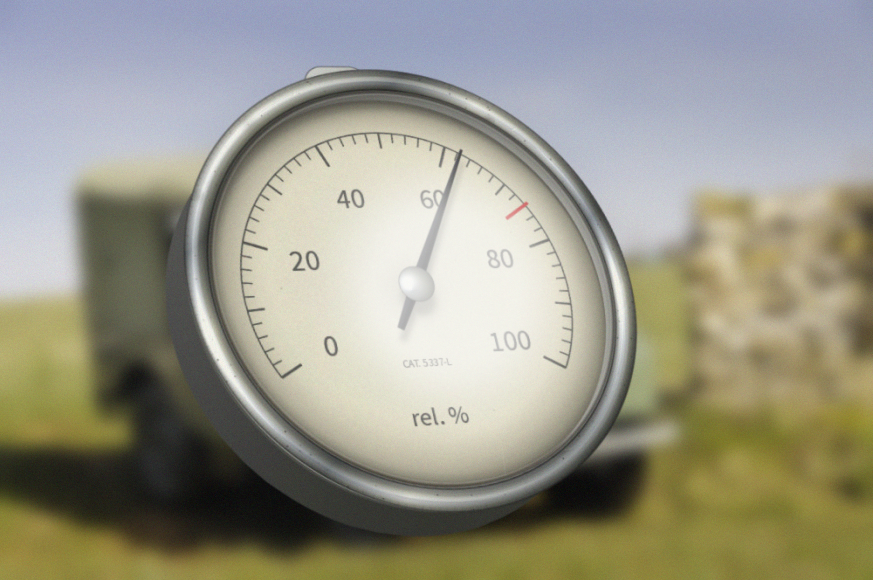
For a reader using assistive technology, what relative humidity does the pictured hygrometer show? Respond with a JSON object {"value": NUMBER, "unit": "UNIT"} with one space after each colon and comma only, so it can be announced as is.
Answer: {"value": 62, "unit": "%"}
